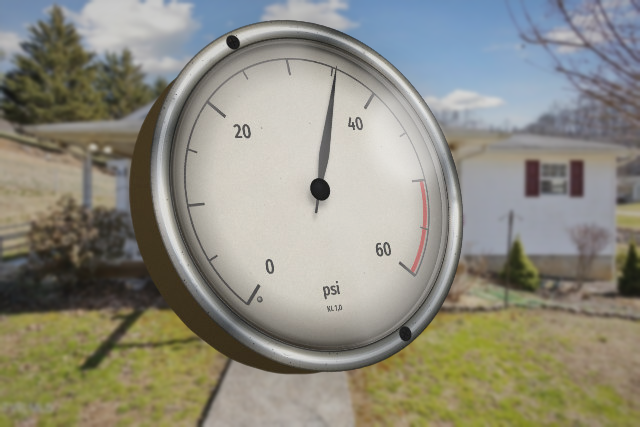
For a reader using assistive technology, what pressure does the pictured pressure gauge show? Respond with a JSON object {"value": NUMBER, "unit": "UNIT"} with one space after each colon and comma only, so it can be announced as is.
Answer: {"value": 35, "unit": "psi"}
